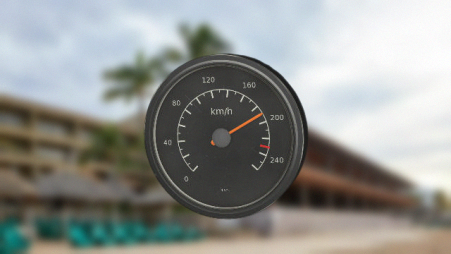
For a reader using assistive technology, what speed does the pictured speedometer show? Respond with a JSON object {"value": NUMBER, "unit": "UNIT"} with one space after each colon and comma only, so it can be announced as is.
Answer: {"value": 190, "unit": "km/h"}
